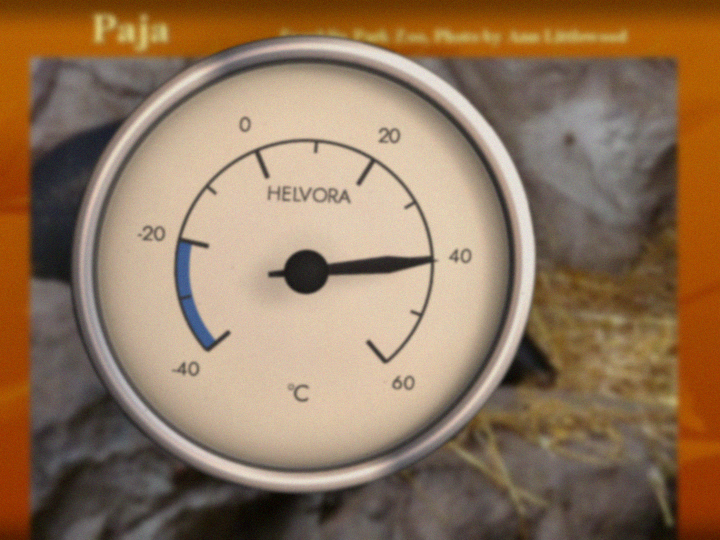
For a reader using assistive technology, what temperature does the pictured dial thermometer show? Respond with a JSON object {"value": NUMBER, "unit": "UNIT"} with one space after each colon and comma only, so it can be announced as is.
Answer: {"value": 40, "unit": "°C"}
